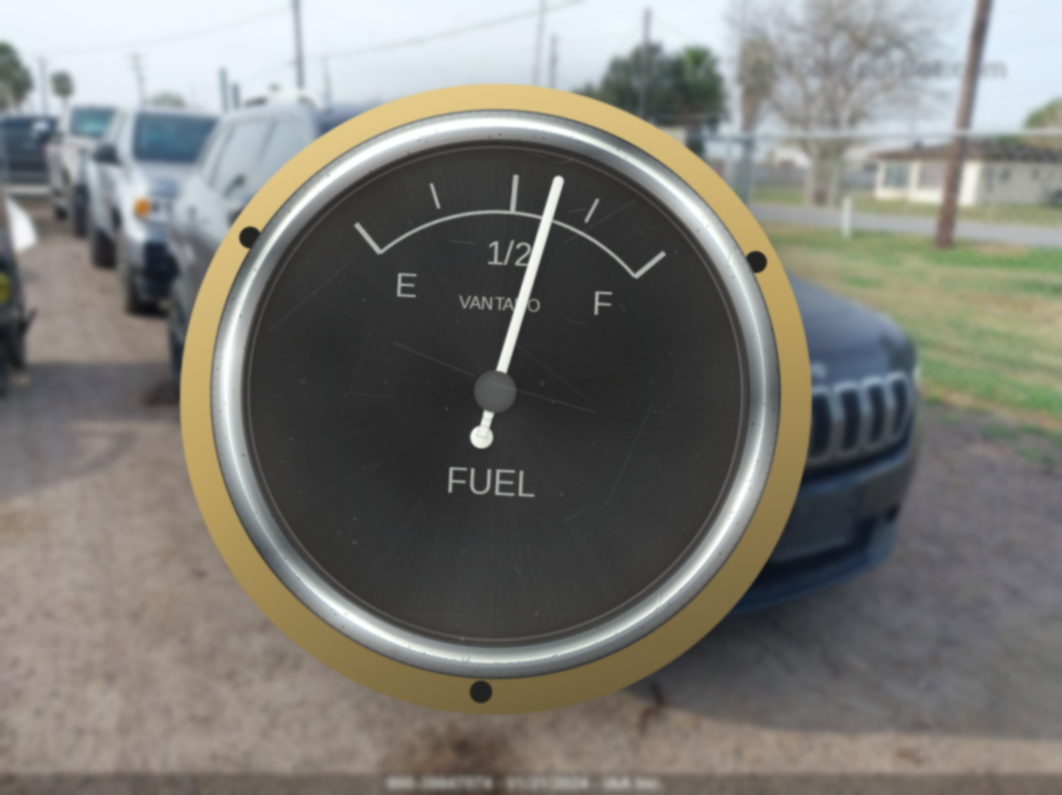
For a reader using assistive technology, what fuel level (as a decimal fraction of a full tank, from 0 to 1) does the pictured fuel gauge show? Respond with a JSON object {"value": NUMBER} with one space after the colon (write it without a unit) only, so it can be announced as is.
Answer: {"value": 0.625}
